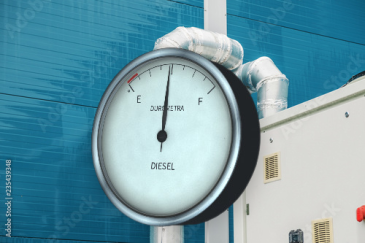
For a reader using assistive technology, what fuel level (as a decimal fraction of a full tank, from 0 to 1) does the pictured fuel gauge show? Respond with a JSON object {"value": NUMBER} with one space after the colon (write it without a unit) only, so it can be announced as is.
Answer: {"value": 0.5}
